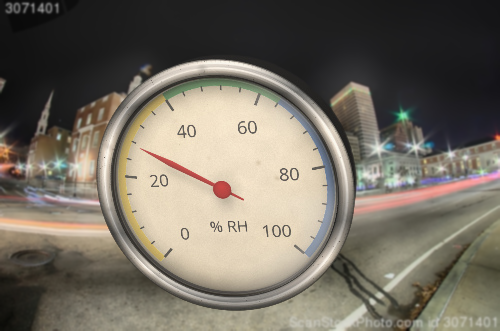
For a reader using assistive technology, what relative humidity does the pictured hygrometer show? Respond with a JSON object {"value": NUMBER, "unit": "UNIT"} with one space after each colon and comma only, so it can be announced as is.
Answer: {"value": 28, "unit": "%"}
